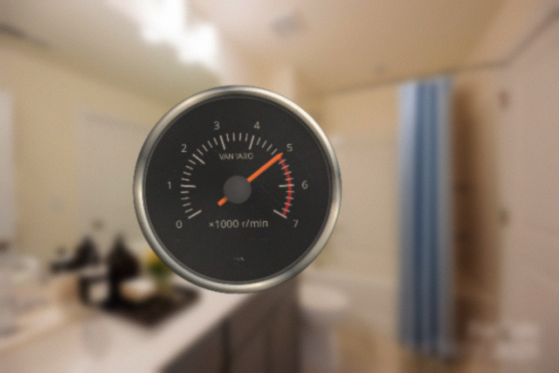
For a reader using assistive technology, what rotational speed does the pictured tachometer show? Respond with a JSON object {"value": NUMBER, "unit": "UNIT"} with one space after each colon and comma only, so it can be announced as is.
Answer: {"value": 5000, "unit": "rpm"}
